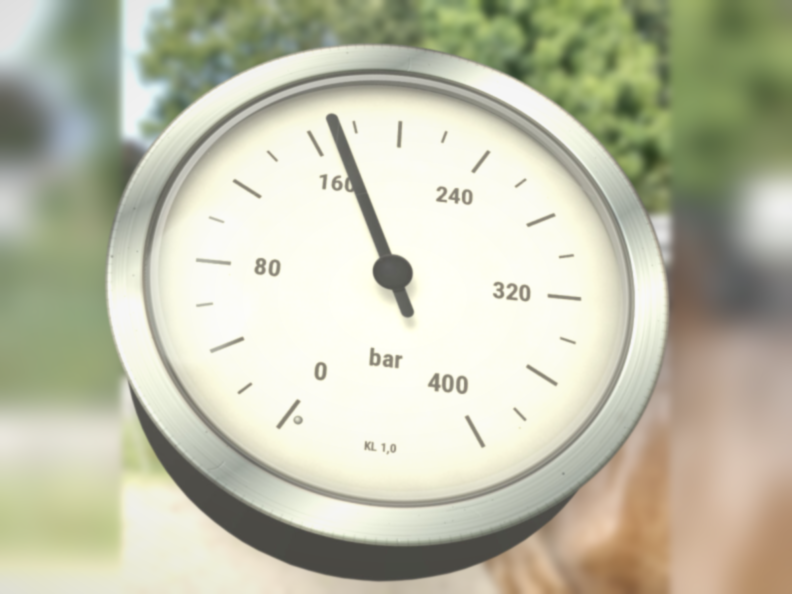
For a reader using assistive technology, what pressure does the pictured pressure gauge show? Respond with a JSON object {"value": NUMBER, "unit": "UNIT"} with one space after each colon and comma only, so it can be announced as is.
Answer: {"value": 170, "unit": "bar"}
